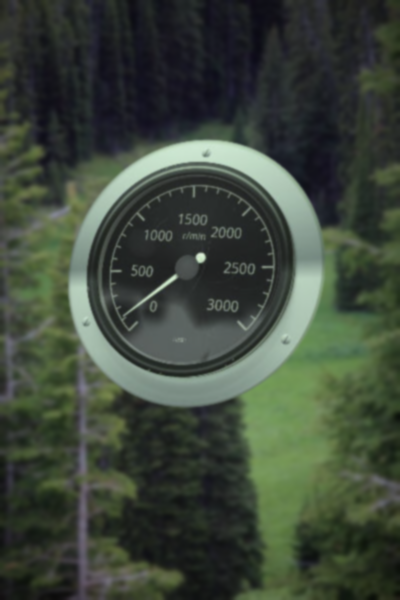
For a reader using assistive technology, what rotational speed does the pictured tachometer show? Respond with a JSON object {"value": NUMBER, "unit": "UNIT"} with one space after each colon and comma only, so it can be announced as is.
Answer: {"value": 100, "unit": "rpm"}
